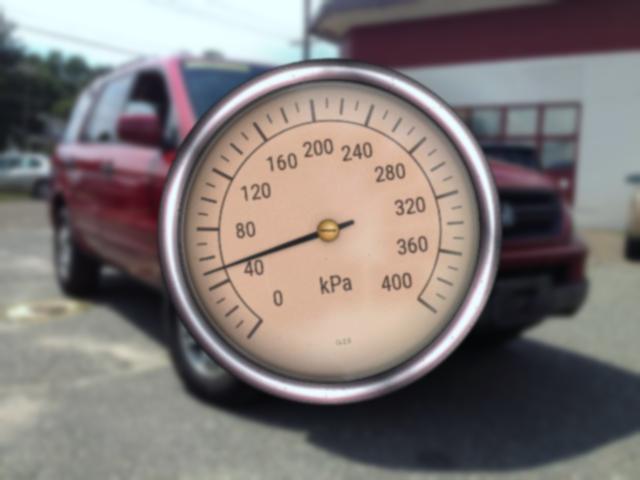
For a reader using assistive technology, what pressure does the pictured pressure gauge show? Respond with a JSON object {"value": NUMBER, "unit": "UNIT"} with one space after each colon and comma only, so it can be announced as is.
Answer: {"value": 50, "unit": "kPa"}
